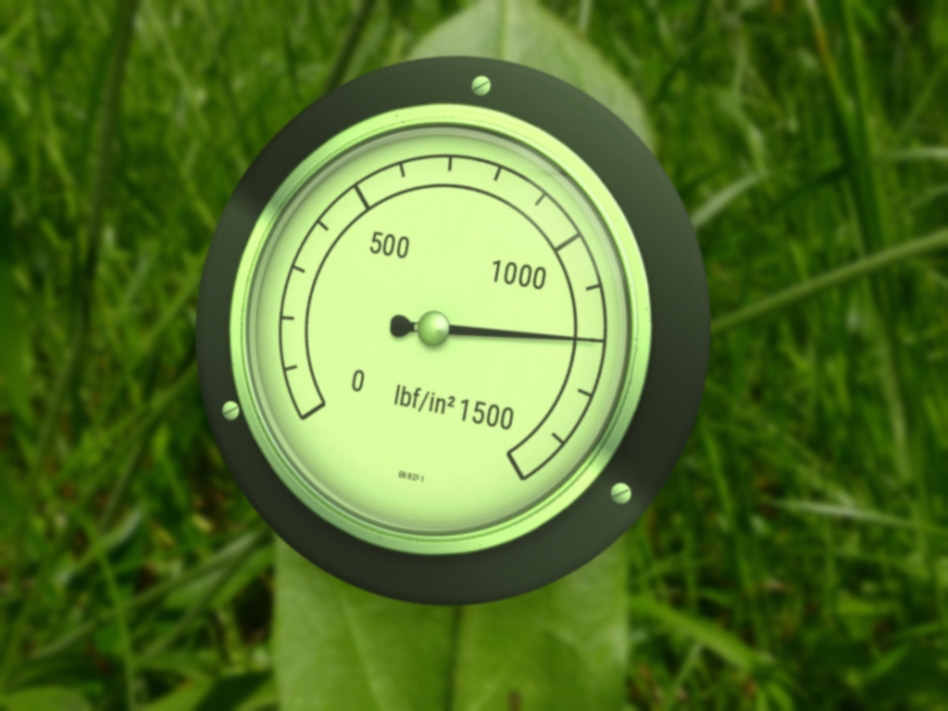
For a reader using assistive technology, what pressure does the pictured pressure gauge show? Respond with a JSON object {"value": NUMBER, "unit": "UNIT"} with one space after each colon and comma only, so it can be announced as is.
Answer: {"value": 1200, "unit": "psi"}
